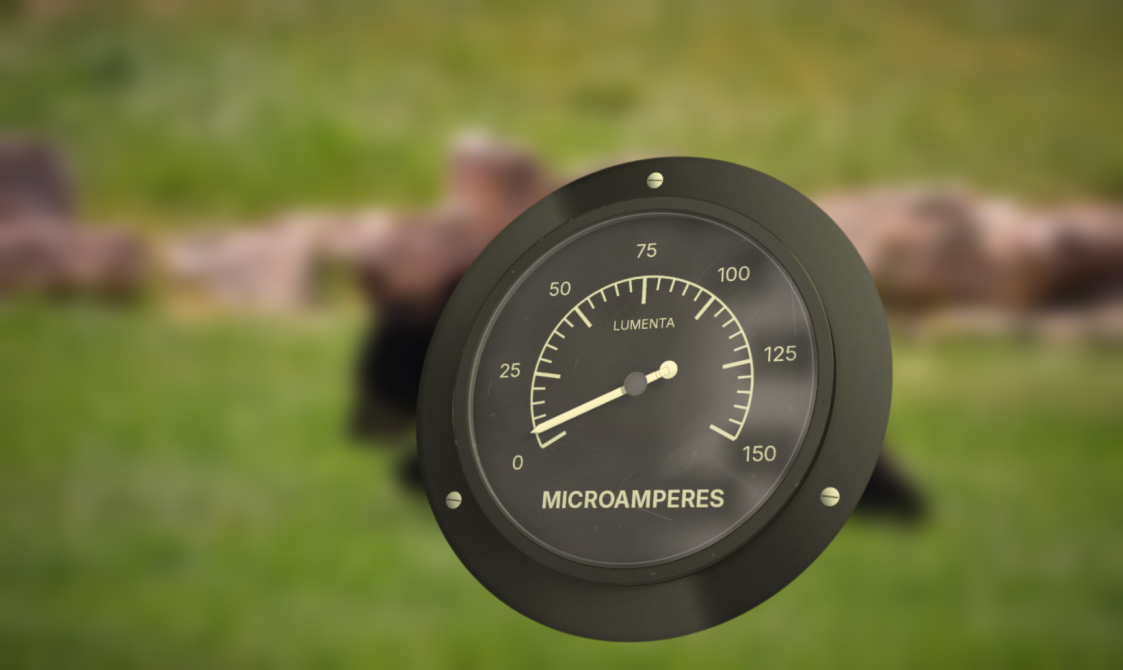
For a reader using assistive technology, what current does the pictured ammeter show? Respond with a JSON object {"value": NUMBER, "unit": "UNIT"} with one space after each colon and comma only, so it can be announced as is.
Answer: {"value": 5, "unit": "µA"}
